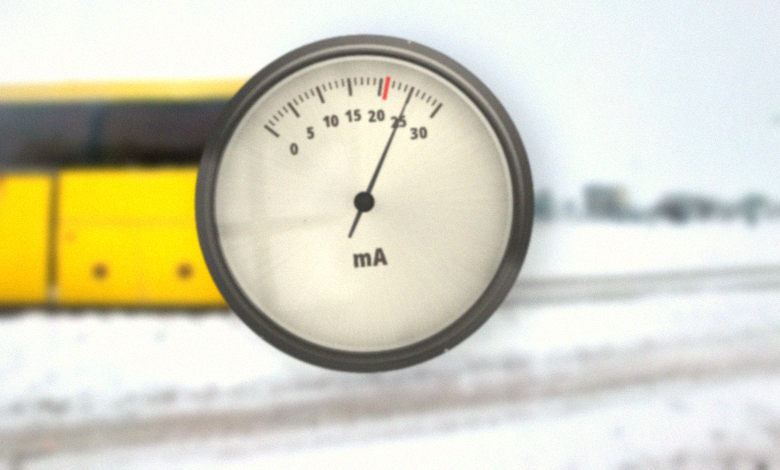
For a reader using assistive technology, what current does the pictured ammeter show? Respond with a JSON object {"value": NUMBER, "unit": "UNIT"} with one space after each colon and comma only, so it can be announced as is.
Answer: {"value": 25, "unit": "mA"}
